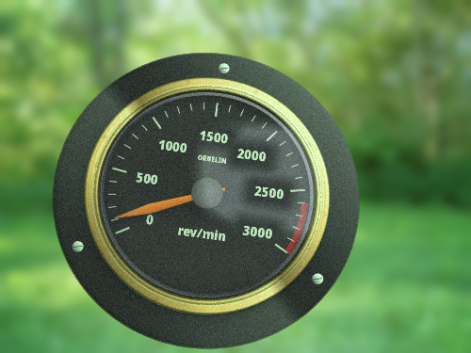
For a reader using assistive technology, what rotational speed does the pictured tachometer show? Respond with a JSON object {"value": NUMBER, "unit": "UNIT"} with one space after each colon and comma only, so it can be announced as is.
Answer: {"value": 100, "unit": "rpm"}
